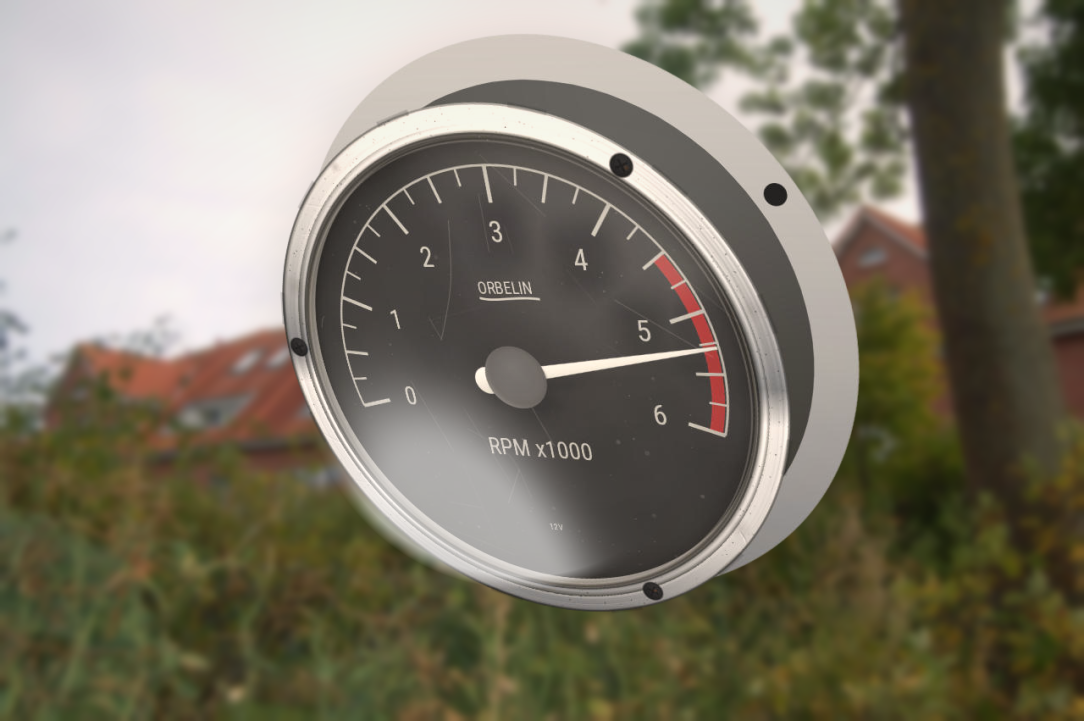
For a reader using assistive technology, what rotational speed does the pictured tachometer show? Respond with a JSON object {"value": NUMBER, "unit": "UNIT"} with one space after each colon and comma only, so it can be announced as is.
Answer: {"value": 5250, "unit": "rpm"}
